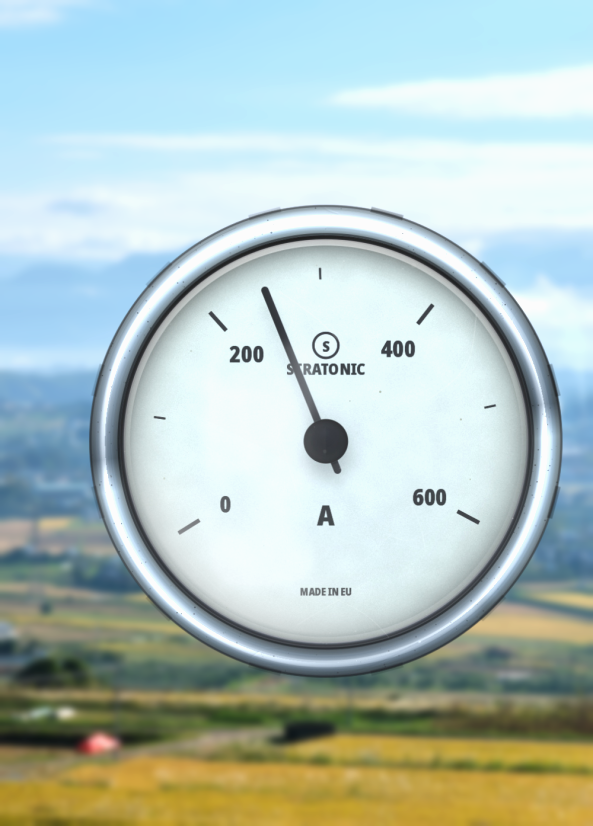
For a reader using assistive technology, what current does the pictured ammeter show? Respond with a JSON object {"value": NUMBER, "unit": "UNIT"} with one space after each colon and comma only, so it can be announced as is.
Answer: {"value": 250, "unit": "A"}
